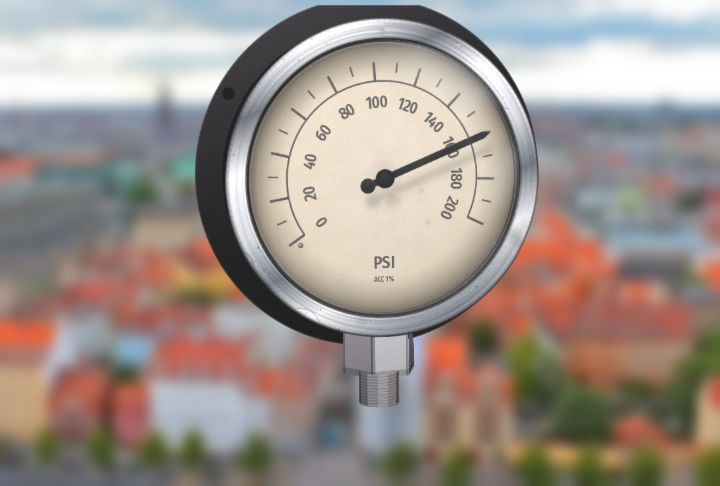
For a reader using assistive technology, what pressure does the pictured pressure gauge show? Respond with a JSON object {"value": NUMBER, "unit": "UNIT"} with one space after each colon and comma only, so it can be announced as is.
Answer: {"value": 160, "unit": "psi"}
